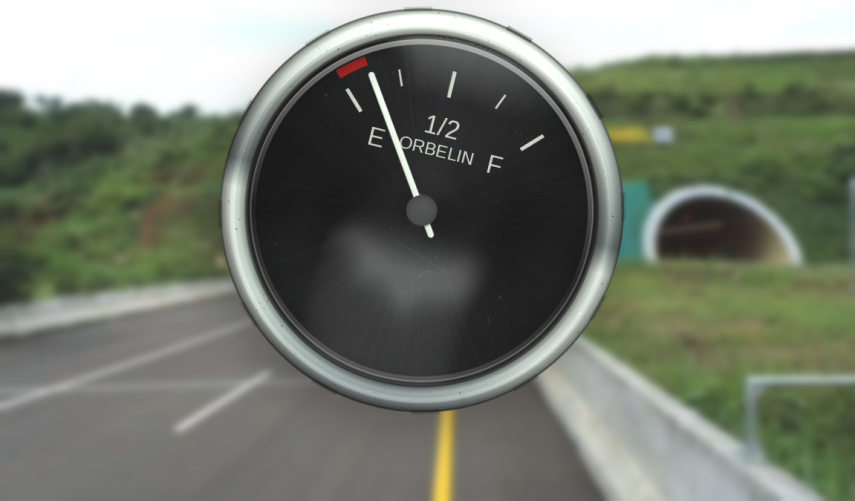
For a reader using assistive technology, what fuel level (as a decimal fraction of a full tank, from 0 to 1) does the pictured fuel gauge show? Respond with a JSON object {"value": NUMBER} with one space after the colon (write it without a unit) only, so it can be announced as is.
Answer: {"value": 0.125}
